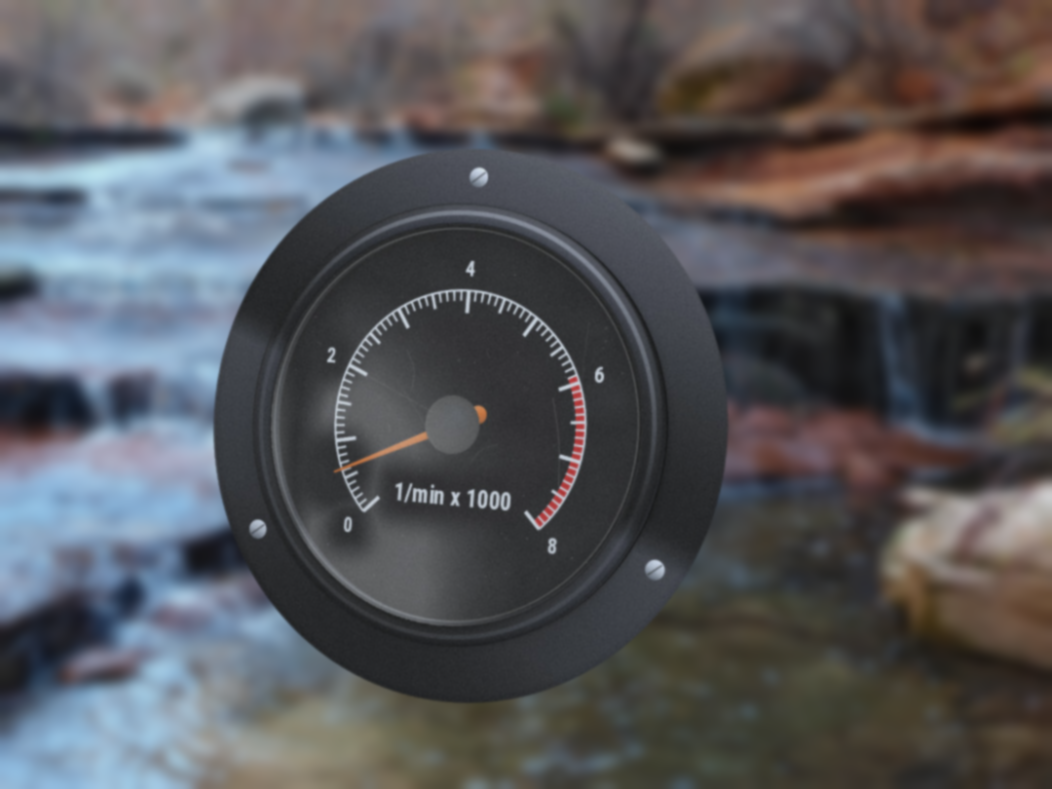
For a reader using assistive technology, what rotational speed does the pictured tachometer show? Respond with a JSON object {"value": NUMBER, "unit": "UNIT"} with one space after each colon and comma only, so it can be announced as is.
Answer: {"value": 600, "unit": "rpm"}
